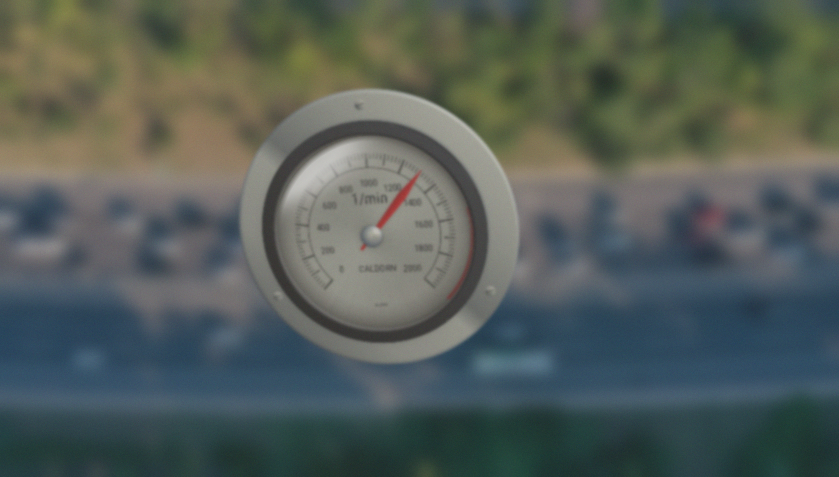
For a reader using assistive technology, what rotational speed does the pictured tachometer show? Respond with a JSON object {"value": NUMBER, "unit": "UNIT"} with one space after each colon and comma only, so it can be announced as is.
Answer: {"value": 1300, "unit": "rpm"}
